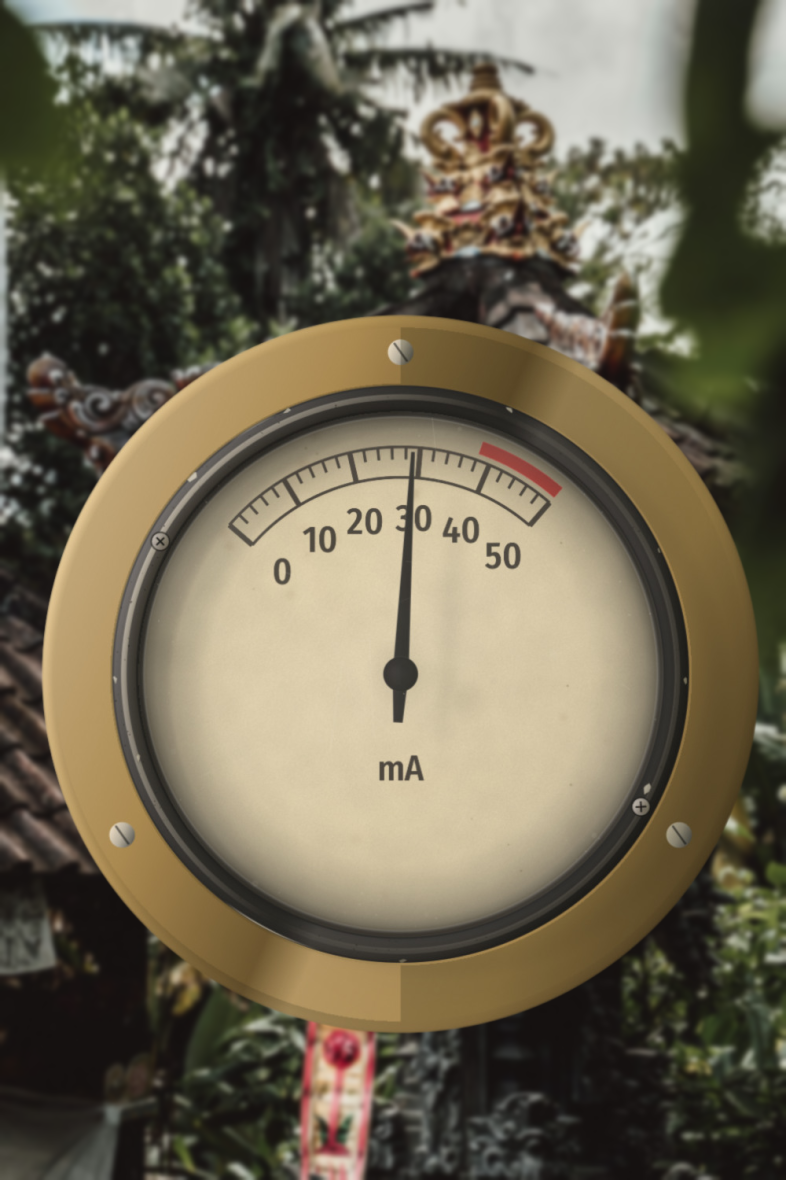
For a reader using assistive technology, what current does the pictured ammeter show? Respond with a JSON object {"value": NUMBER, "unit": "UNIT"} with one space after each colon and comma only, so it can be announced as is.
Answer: {"value": 29, "unit": "mA"}
